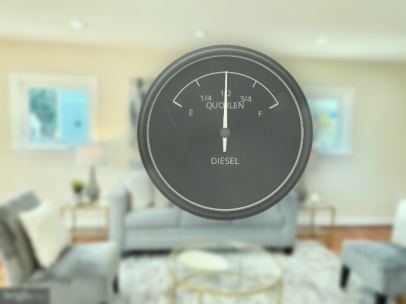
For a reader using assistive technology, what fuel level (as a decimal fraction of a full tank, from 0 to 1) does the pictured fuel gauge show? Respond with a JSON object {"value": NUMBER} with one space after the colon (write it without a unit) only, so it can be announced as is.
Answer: {"value": 0.5}
